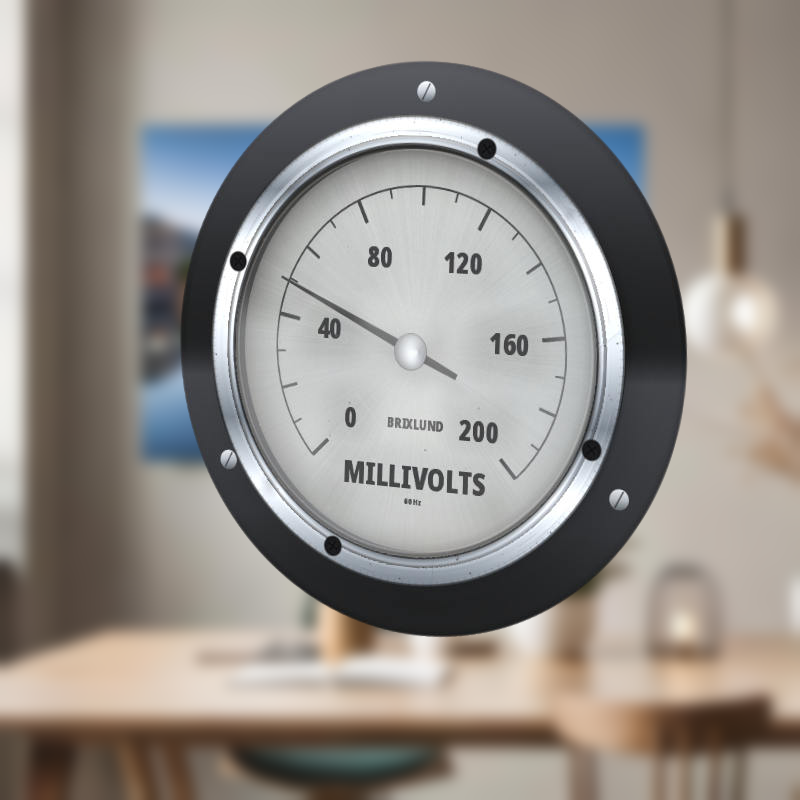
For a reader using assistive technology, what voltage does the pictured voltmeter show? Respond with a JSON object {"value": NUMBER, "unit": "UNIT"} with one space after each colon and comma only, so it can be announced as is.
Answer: {"value": 50, "unit": "mV"}
